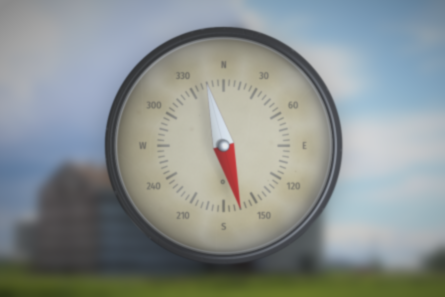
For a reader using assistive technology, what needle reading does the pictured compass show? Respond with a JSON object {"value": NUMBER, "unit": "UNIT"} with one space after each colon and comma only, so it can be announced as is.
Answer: {"value": 165, "unit": "°"}
